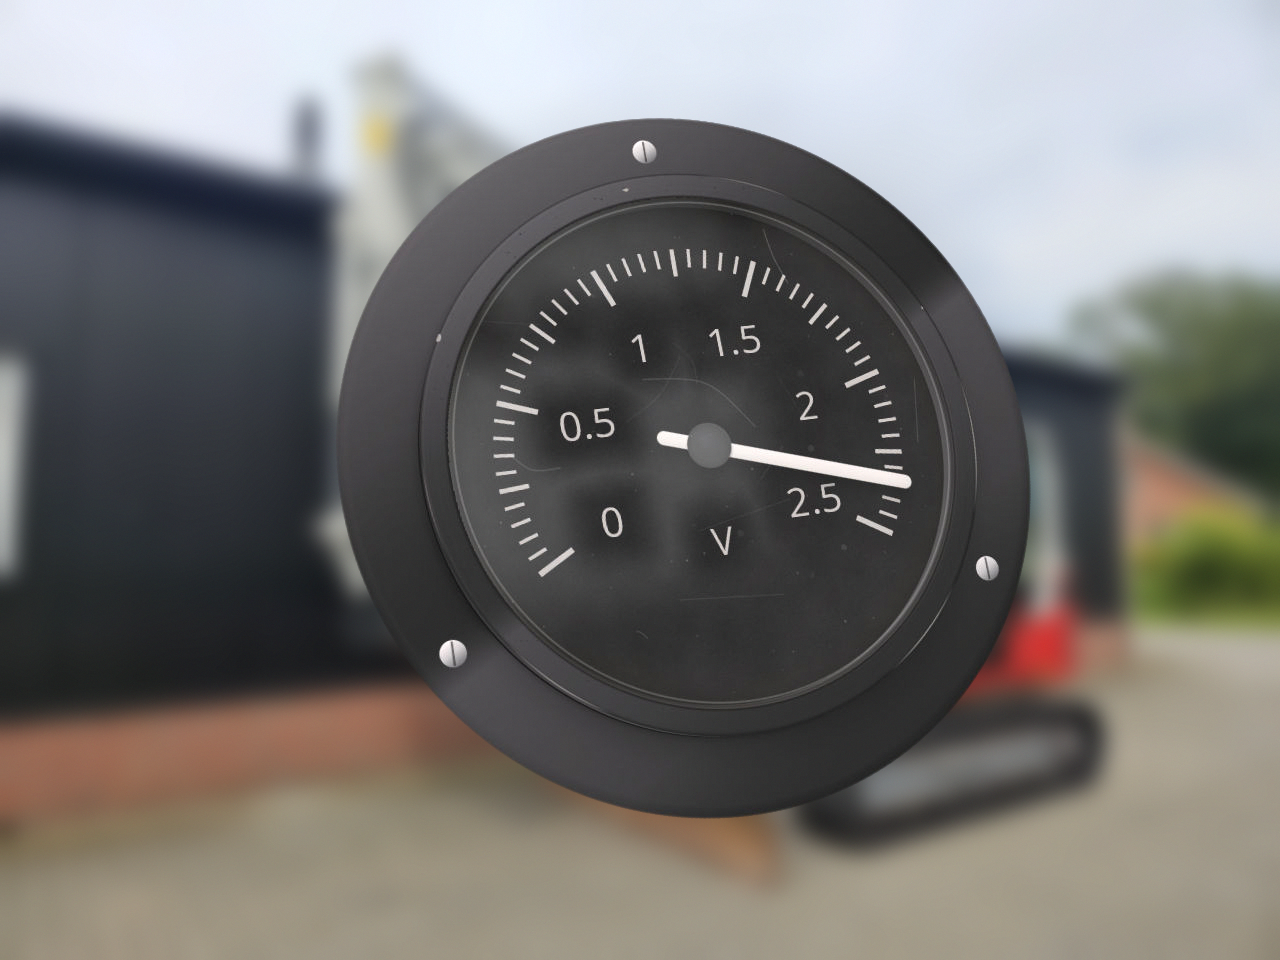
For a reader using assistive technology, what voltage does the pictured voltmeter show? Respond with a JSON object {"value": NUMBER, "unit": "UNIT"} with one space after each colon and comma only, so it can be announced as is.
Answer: {"value": 2.35, "unit": "V"}
